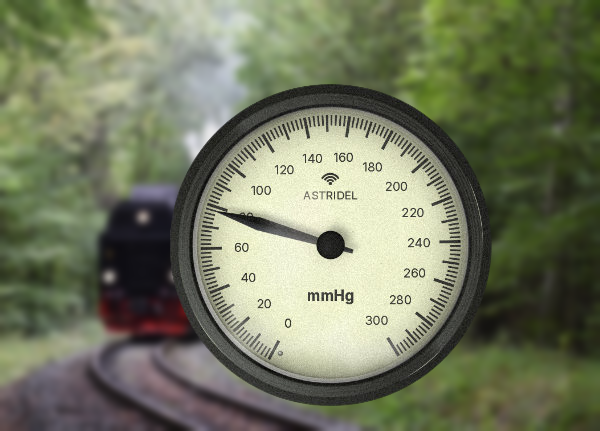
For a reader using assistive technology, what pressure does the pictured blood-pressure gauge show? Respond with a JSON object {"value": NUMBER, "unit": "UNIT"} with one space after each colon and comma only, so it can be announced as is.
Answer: {"value": 78, "unit": "mmHg"}
